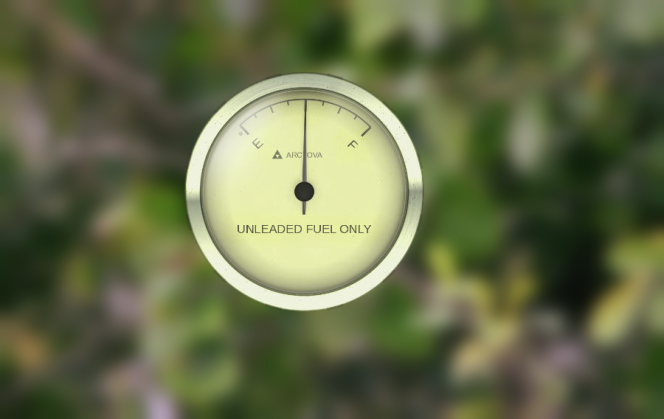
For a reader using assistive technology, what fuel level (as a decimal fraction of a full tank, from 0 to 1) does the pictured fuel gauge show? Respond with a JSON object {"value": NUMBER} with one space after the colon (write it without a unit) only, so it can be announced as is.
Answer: {"value": 0.5}
